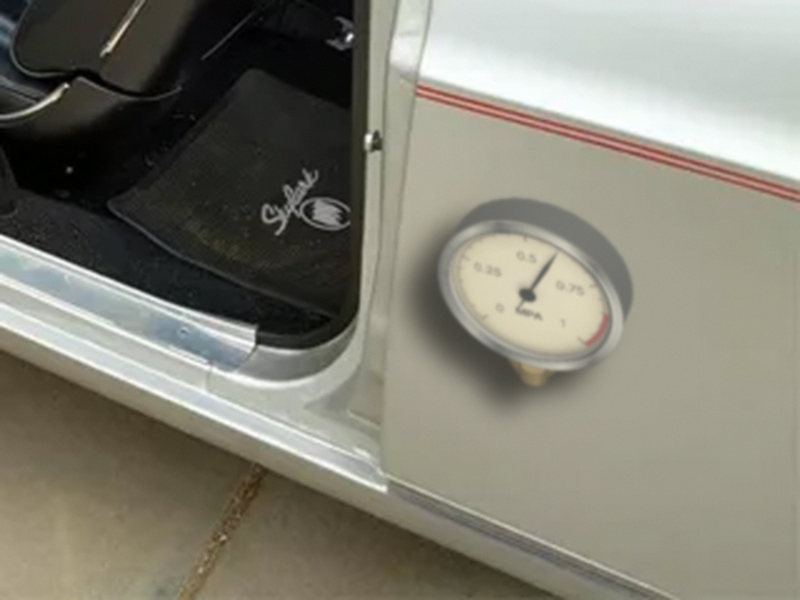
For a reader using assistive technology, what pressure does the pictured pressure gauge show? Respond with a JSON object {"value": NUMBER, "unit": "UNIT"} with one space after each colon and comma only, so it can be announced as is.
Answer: {"value": 0.6, "unit": "MPa"}
